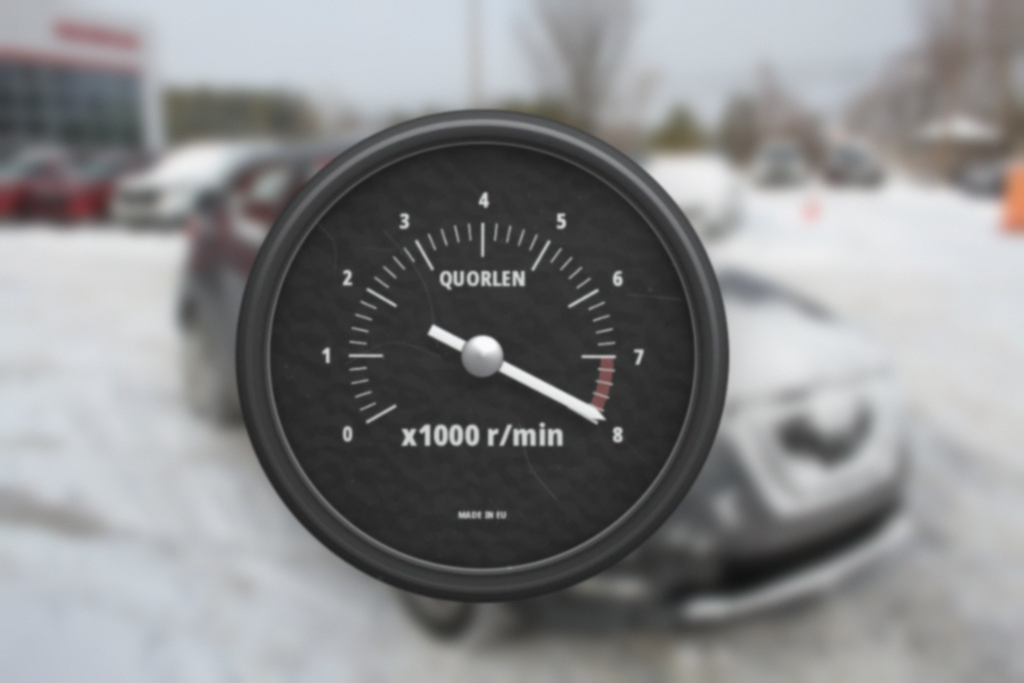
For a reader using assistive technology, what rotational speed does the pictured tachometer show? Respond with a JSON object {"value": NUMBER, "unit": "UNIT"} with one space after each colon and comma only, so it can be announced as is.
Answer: {"value": 7900, "unit": "rpm"}
